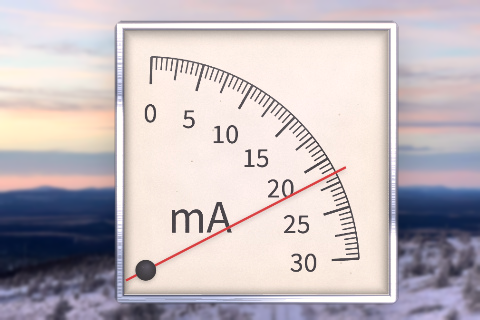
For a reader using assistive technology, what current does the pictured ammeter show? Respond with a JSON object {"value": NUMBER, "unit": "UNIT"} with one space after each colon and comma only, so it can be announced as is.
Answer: {"value": 21.5, "unit": "mA"}
